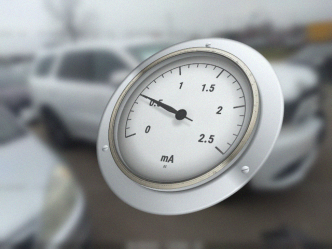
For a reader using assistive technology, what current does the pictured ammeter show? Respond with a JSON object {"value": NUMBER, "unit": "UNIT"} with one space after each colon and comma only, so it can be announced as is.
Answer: {"value": 0.5, "unit": "mA"}
